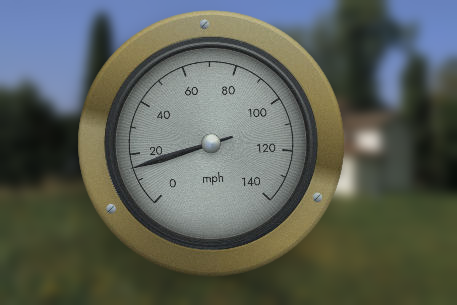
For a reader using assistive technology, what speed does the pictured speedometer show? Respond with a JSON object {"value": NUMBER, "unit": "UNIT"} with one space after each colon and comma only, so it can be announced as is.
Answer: {"value": 15, "unit": "mph"}
